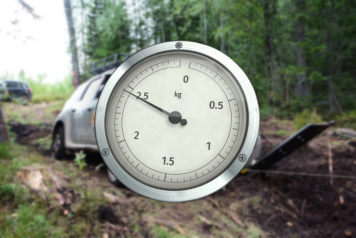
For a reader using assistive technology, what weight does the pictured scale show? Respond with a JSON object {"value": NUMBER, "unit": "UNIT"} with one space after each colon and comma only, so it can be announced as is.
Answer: {"value": 2.45, "unit": "kg"}
